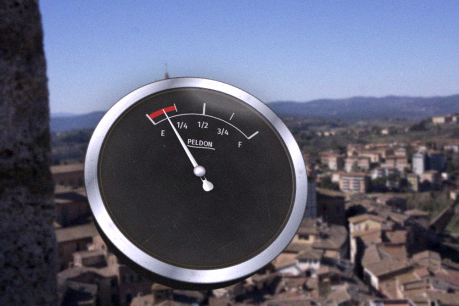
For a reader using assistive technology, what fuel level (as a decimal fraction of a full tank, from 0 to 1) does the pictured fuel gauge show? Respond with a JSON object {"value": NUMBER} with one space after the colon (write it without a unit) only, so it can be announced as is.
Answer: {"value": 0.125}
